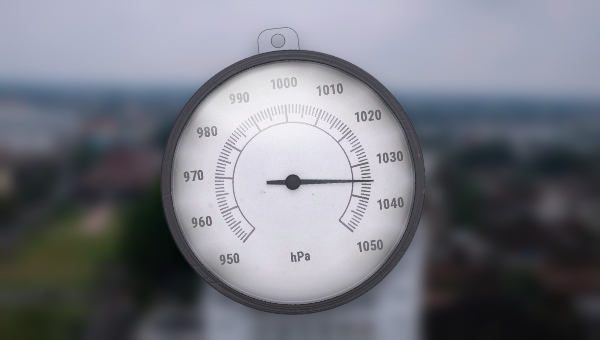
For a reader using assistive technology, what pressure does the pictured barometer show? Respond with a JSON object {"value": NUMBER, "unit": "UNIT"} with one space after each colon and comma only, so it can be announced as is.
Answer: {"value": 1035, "unit": "hPa"}
